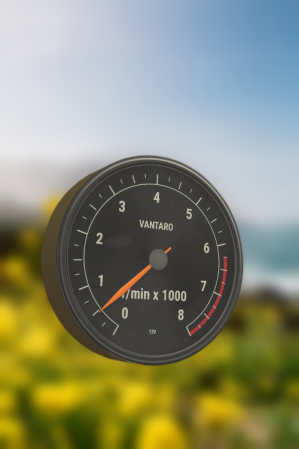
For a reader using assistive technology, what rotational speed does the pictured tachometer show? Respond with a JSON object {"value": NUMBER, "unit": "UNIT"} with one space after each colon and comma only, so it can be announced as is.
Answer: {"value": 500, "unit": "rpm"}
